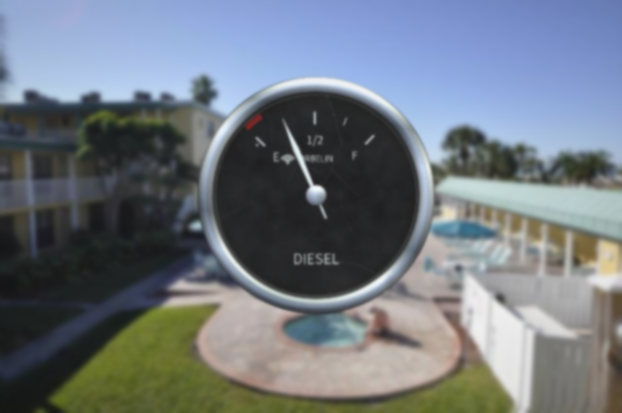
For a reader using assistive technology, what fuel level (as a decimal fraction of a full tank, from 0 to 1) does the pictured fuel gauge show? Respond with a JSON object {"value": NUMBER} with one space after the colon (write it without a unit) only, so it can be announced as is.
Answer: {"value": 0.25}
